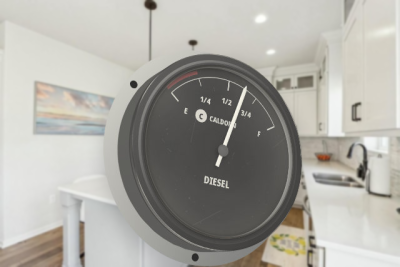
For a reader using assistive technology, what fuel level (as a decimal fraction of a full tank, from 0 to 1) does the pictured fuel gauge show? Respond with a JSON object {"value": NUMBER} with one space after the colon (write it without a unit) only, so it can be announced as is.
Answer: {"value": 0.625}
